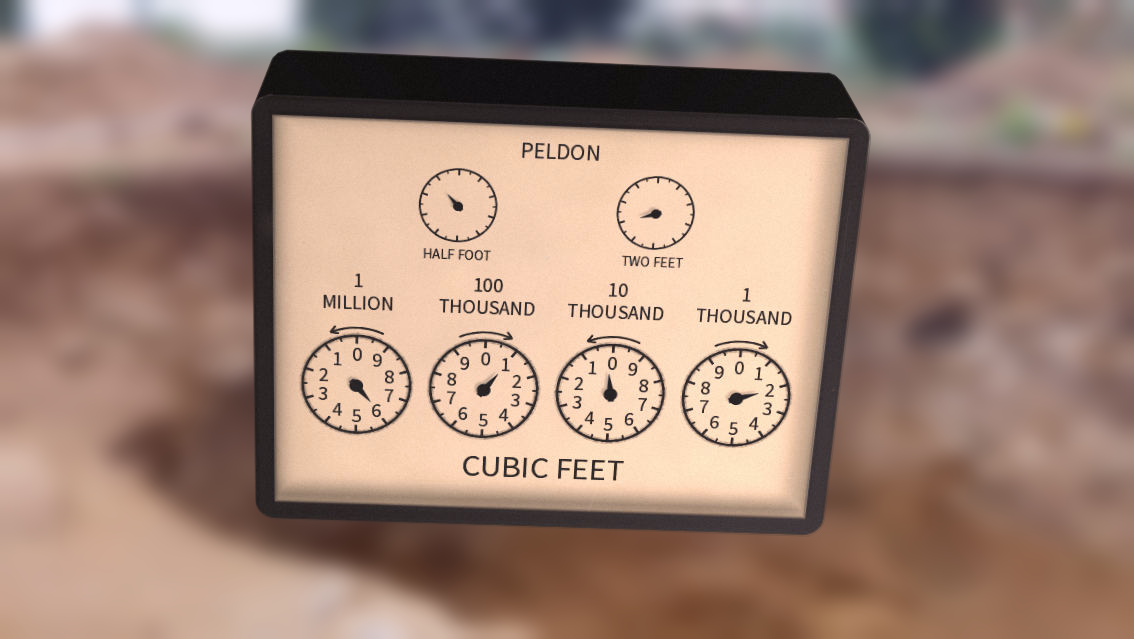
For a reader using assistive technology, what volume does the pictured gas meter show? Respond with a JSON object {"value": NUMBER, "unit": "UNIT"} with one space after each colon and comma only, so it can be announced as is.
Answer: {"value": 610200, "unit": "ft³"}
